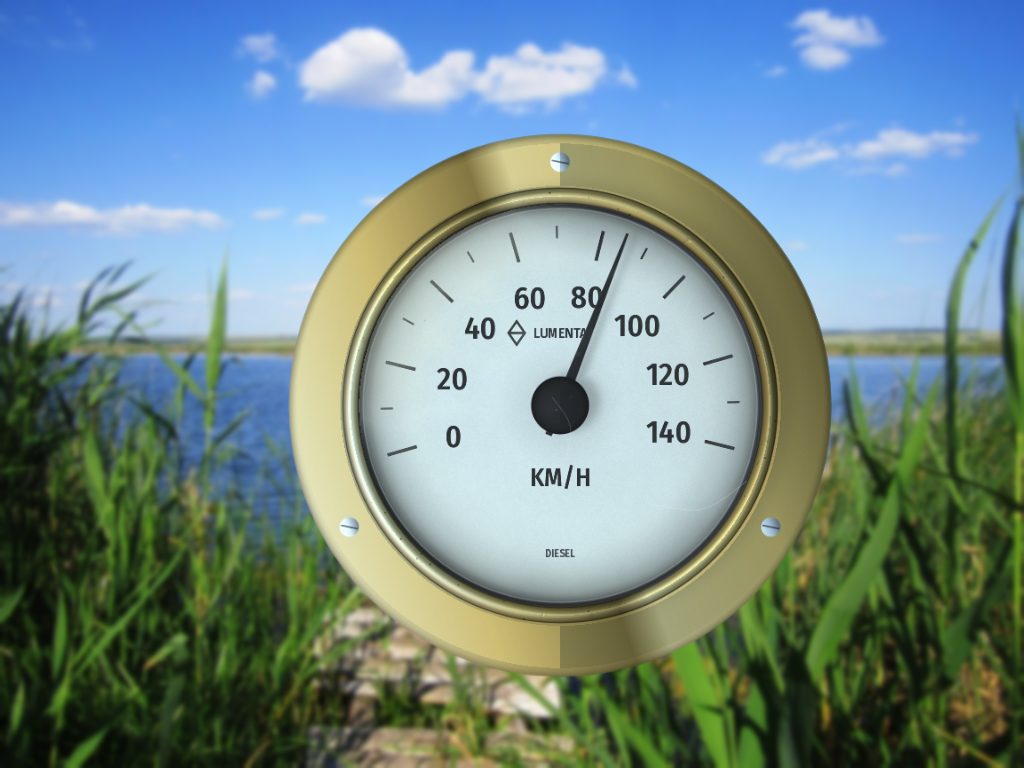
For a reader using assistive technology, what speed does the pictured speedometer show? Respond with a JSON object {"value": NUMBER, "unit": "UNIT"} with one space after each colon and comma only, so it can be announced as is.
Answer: {"value": 85, "unit": "km/h"}
